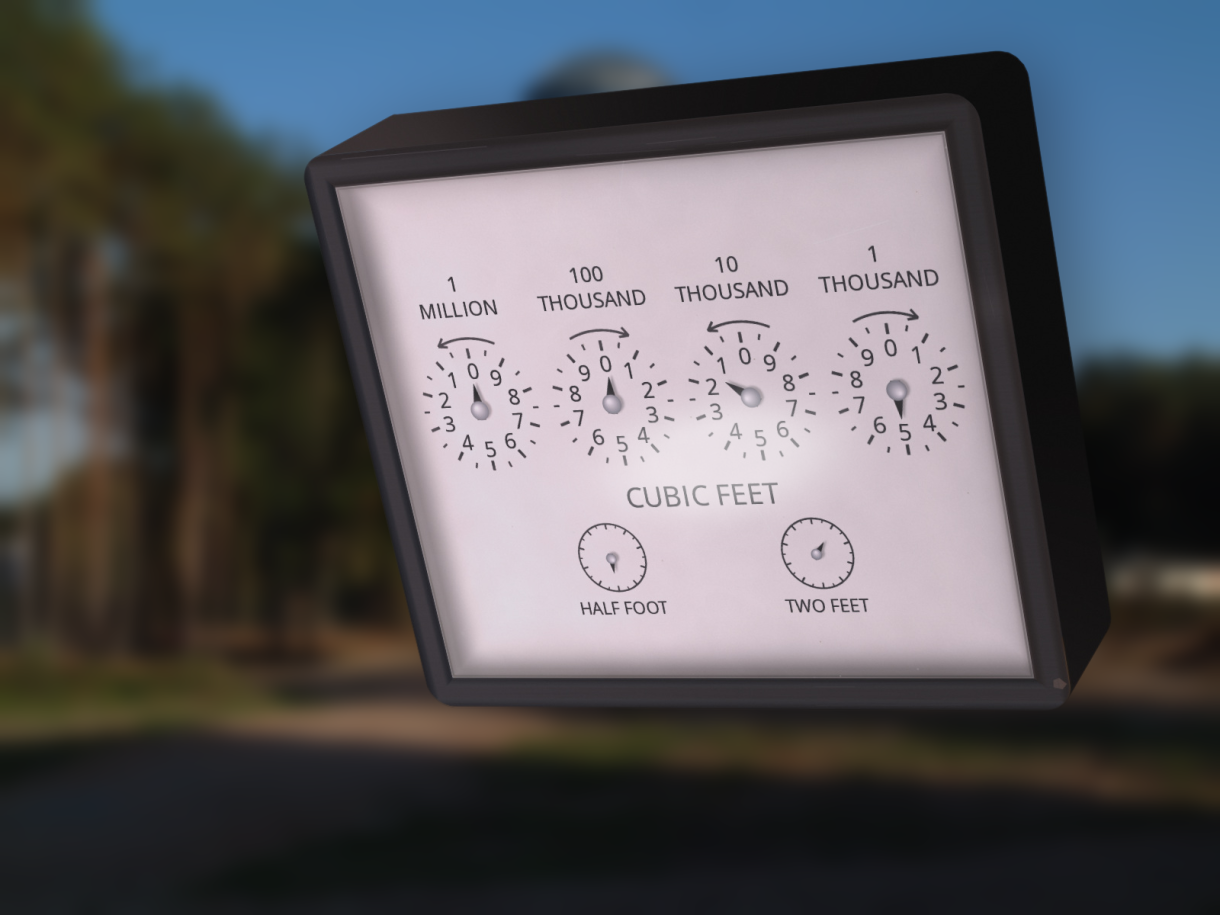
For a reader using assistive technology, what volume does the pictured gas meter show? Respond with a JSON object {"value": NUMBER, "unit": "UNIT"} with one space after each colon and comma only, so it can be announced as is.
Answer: {"value": 1500, "unit": "ft³"}
